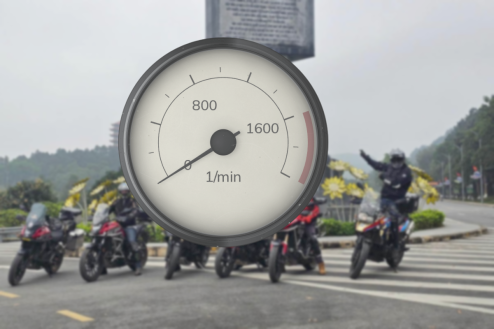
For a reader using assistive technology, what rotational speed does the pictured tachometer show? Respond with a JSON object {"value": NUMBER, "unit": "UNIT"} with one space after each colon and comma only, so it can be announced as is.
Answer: {"value": 0, "unit": "rpm"}
